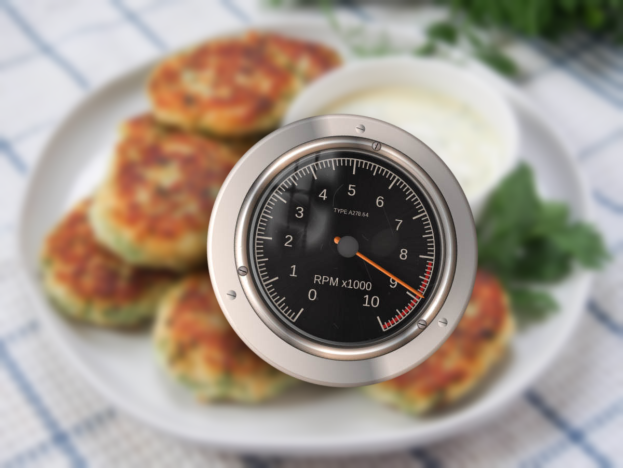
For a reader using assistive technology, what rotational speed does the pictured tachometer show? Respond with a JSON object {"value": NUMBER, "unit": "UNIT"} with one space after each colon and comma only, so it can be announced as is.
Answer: {"value": 8900, "unit": "rpm"}
